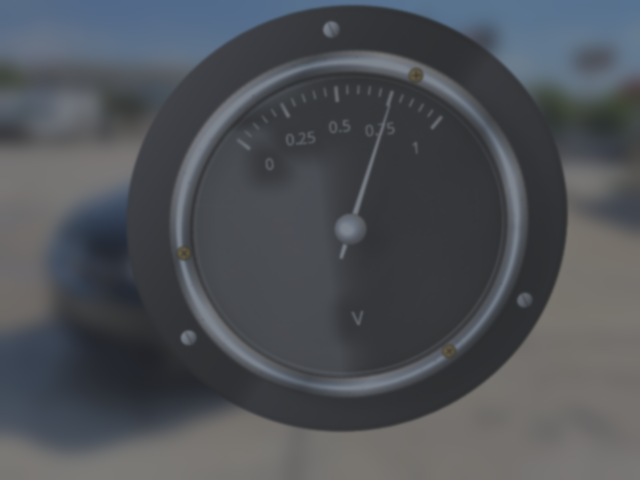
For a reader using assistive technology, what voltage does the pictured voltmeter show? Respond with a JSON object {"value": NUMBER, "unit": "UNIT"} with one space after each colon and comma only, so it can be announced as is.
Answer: {"value": 0.75, "unit": "V"}
